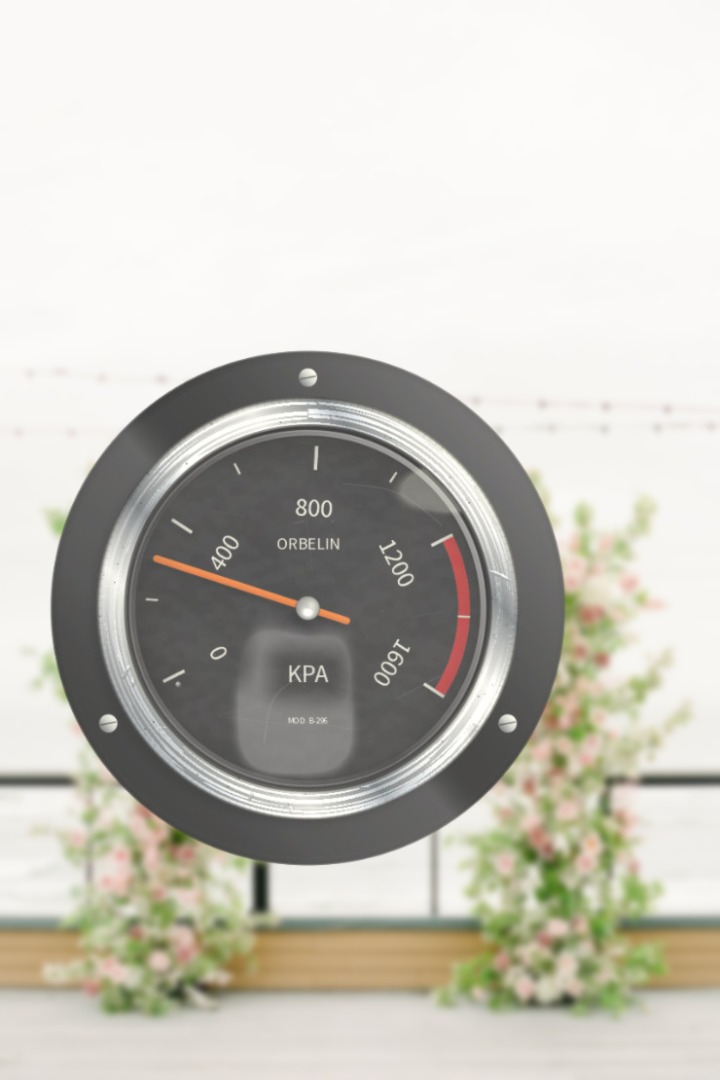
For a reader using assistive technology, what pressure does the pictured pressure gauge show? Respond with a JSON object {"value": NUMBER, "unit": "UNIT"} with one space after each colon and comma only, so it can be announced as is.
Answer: {"value": 300, "unit": "kPa"}
